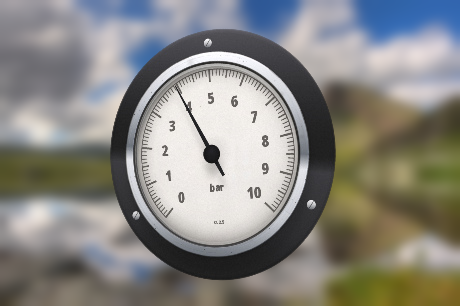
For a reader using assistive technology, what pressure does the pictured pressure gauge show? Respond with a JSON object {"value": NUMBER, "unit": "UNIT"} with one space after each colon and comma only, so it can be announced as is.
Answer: {"value": 4, "unit": "bar"}
